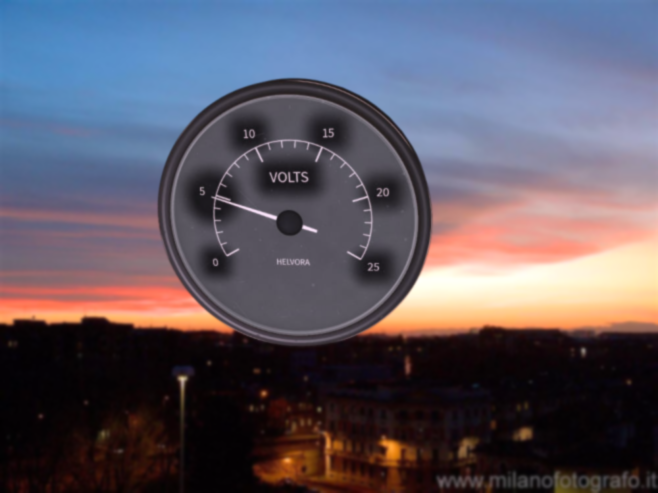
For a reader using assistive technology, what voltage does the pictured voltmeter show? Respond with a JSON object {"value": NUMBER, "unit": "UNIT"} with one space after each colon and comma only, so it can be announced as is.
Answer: {"value": 5, "unit": "V"}
